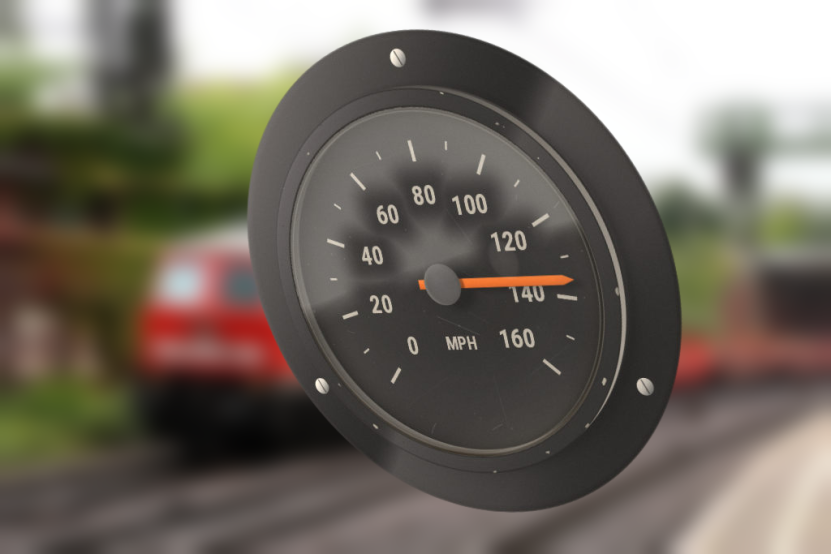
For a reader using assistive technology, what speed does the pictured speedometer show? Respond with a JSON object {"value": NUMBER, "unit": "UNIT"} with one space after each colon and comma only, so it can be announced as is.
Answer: {"value": 135, "unit": "mph"}
